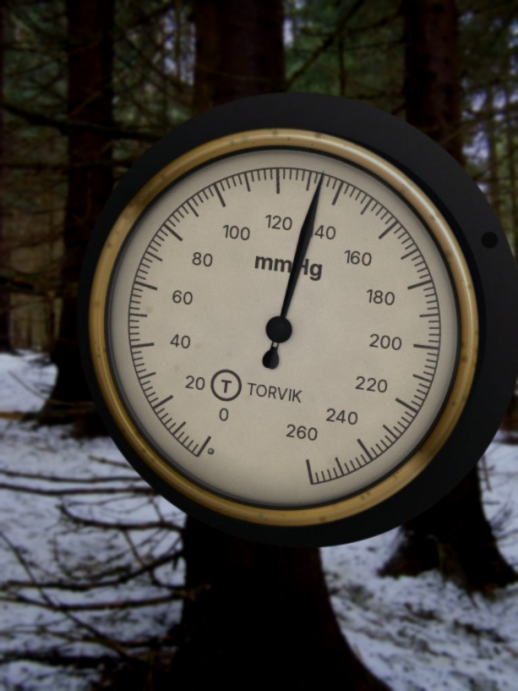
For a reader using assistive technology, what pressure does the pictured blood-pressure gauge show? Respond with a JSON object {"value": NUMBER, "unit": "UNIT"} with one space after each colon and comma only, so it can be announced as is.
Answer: {"value": 134, "unit": "mmHg"}
